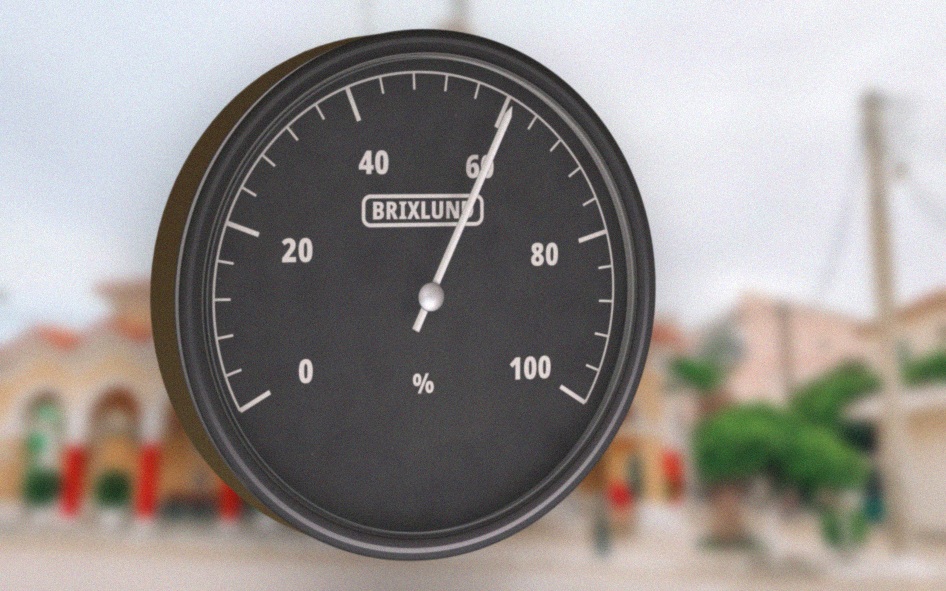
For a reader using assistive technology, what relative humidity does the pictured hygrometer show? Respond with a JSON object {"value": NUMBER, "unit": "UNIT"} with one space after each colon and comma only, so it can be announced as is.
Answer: {"value": 60, "unit": "%"}
